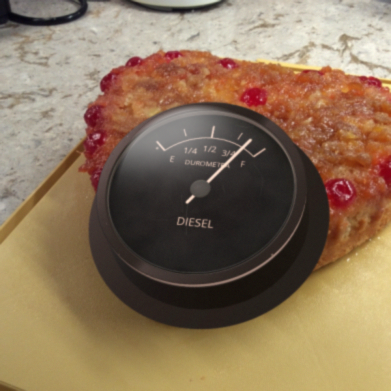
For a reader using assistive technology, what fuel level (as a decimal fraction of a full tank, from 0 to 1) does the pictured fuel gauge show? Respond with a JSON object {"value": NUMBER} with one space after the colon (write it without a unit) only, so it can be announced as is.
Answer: {"value": 0.875}
